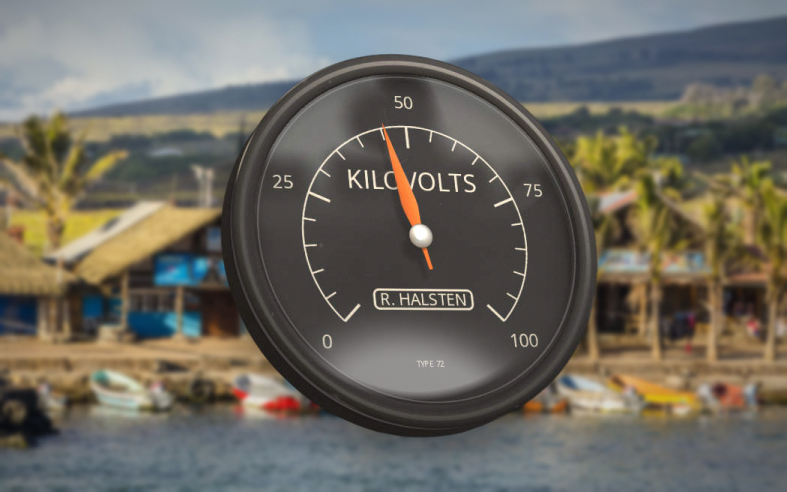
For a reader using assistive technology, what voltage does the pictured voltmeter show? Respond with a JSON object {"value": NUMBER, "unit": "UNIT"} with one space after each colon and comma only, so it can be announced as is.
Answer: {"value": 45, "unit": "kV"}
